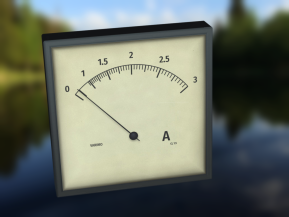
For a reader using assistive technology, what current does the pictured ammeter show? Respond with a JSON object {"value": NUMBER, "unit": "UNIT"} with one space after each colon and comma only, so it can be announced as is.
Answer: {"value": 0.5, "unit": "A"}
